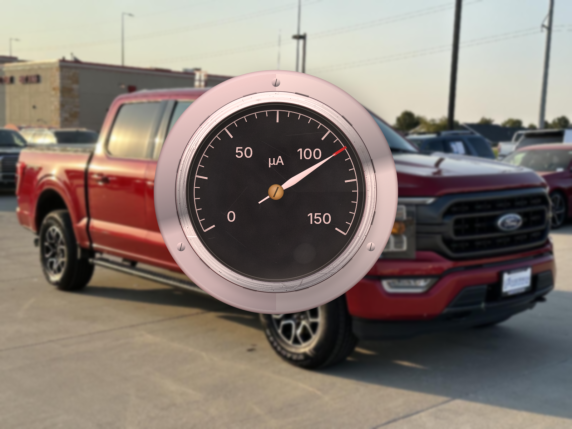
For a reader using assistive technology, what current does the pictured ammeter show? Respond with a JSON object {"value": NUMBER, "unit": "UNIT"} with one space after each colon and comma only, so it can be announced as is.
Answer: {"value": 110, "unit": "µA"}
